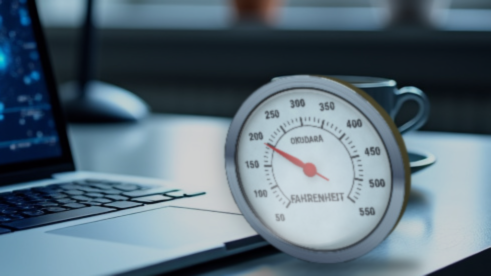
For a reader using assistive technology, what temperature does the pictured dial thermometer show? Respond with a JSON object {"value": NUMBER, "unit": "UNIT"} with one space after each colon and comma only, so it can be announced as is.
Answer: {"value": 200, "unit": "°F"}
